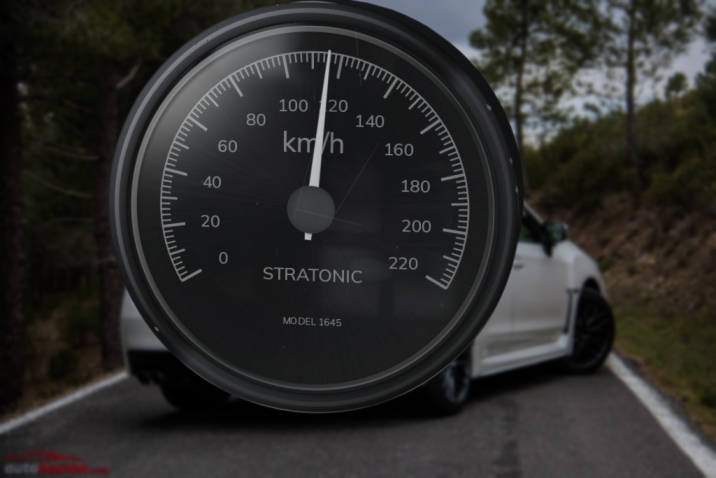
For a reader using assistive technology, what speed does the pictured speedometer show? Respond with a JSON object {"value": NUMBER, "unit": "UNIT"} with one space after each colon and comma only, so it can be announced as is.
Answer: {"value": 116, "unit": "km/h"}
